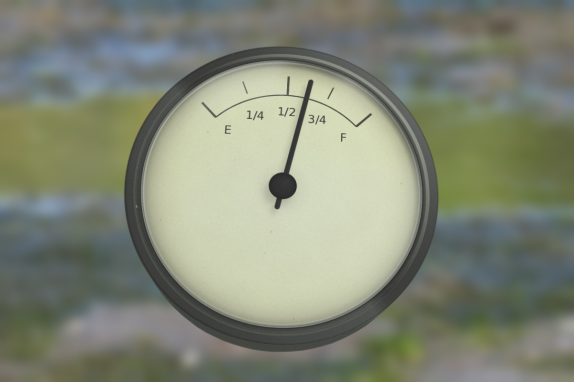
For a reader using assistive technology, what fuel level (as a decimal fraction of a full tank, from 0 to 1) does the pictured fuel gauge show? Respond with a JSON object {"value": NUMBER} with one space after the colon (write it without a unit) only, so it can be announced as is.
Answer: {"value": 0.625}
